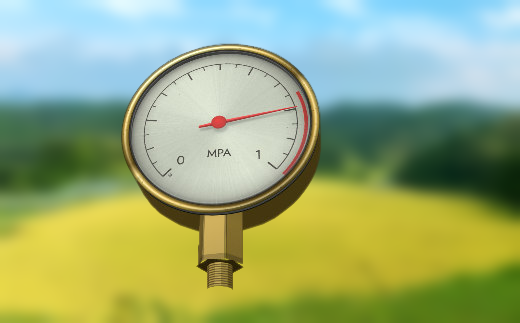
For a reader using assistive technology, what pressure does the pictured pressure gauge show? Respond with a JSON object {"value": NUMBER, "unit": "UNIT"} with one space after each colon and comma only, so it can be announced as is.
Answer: {"value": 0.8, "unit": "MPa"}
